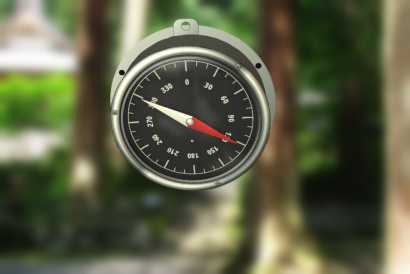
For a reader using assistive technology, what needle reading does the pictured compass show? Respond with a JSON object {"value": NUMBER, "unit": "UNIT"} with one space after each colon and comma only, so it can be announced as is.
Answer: {"value": 120, "unit": "°"}
